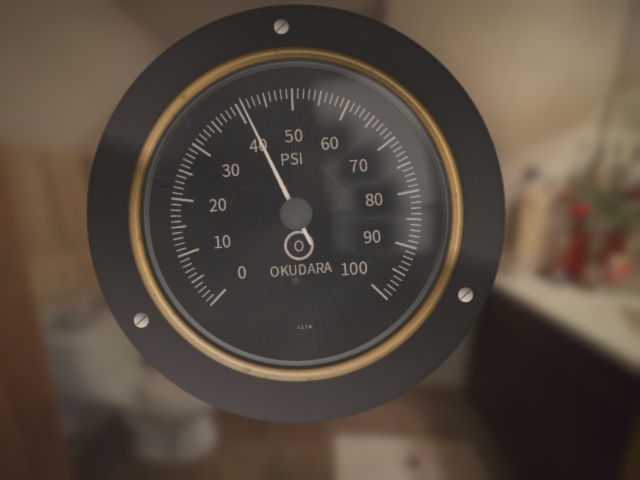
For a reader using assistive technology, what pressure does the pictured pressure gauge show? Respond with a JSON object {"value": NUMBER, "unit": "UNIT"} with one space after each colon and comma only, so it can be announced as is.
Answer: {"value": 41, "unit": "psi"}
